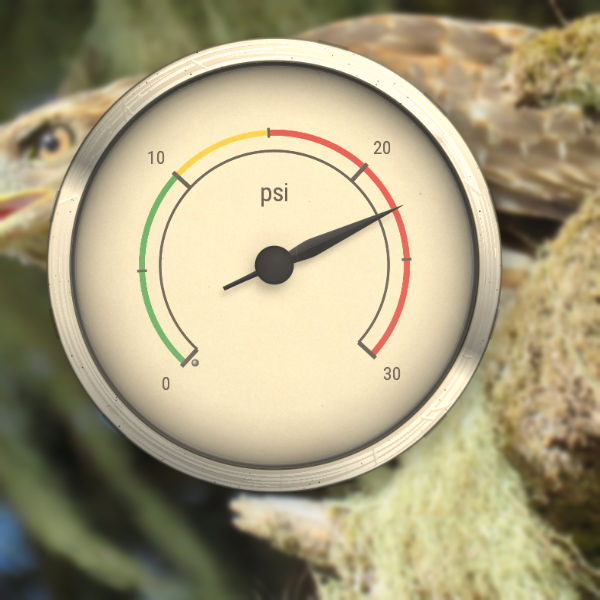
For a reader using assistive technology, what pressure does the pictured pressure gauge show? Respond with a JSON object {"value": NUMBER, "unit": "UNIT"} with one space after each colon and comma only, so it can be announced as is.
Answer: {"value": 22.5, "unit": "psi"}
